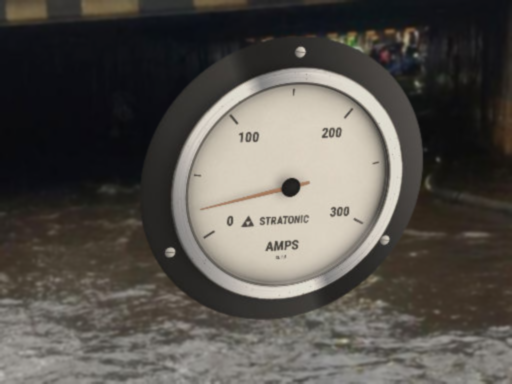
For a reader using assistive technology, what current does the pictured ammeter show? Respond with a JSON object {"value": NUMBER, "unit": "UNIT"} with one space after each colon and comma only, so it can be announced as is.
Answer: {"value": 25, "unit": "A"}
